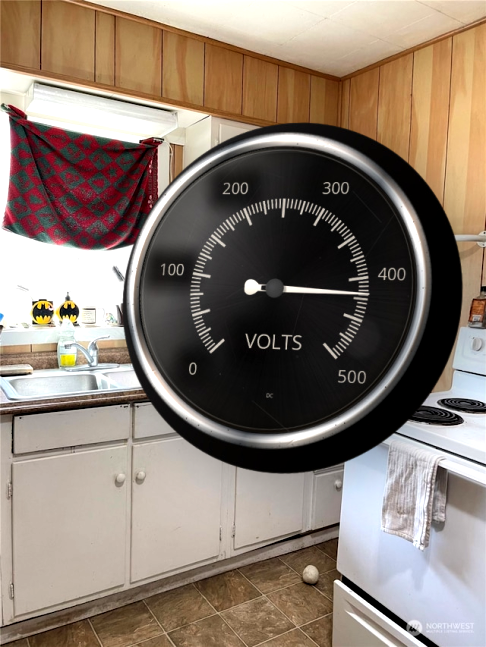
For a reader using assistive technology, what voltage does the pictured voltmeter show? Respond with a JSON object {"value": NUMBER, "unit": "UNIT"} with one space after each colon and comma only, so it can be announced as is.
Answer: {"value": 420, "unit": "V"}
